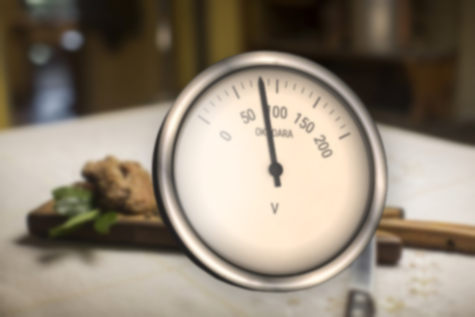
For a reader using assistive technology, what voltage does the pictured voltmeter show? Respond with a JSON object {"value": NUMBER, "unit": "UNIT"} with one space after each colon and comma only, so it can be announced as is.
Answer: {"value": 80, "unit": "V"}
